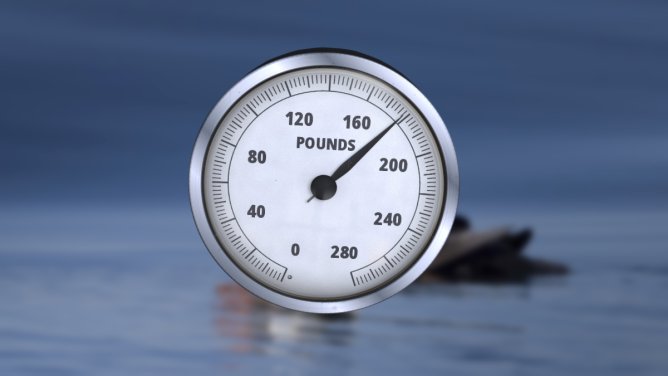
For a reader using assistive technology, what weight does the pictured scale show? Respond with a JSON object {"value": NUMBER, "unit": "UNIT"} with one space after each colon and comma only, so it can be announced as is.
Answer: {"value": 178, "unit": "lb"}
